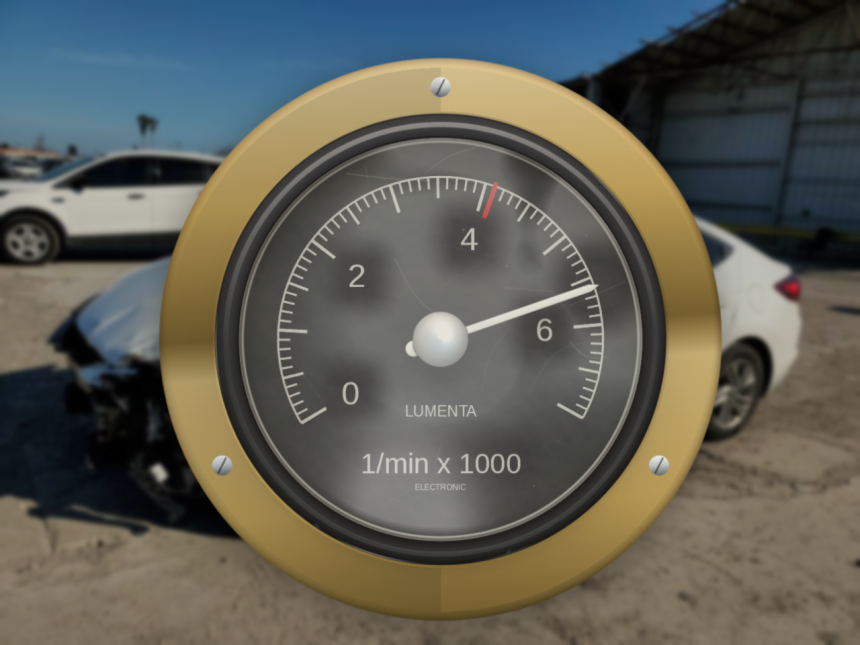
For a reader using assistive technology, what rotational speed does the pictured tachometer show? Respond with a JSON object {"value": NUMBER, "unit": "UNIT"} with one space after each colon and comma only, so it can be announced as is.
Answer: {"value": 5600, "unit": "rpm"}
